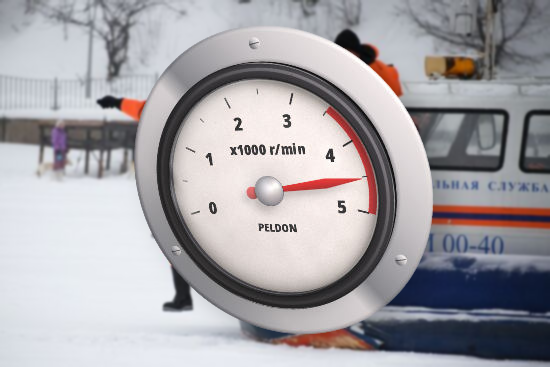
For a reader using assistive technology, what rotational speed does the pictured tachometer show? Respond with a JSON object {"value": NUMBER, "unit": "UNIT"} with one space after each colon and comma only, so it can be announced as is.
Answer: {"value": 4500, "unit": "rpm"}
